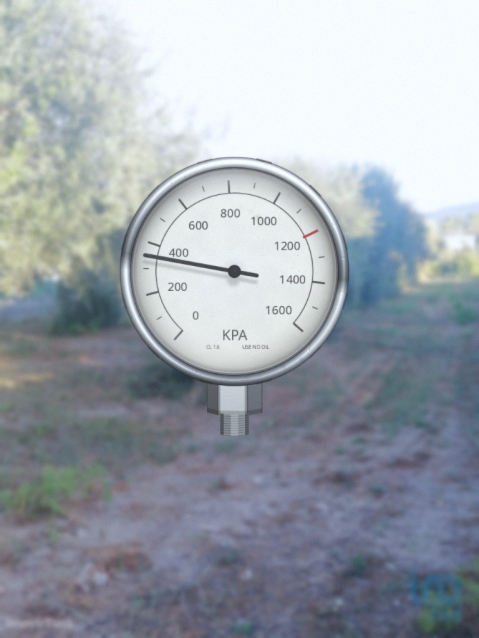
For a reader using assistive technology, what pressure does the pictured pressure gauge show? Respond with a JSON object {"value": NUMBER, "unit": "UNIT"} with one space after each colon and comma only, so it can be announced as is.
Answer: {"value": 350, "unit": "kPa"}
